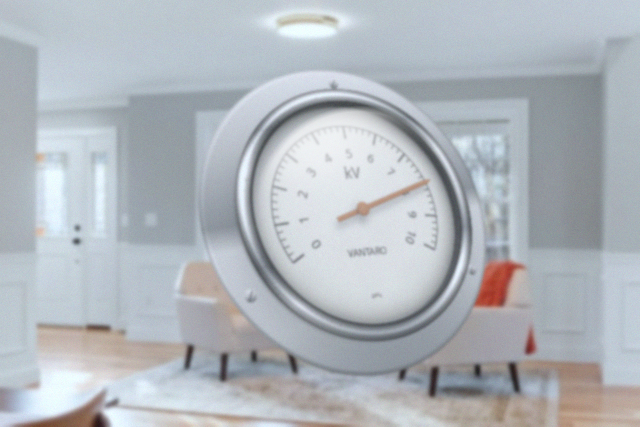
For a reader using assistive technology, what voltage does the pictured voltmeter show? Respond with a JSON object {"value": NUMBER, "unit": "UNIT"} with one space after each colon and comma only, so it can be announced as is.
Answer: {"value": 8, "unit": "kV"}
